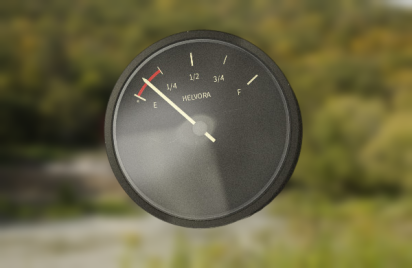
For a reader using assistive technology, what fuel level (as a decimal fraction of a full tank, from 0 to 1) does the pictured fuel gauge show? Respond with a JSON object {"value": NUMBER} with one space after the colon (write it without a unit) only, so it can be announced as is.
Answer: {"value": 0.125}
